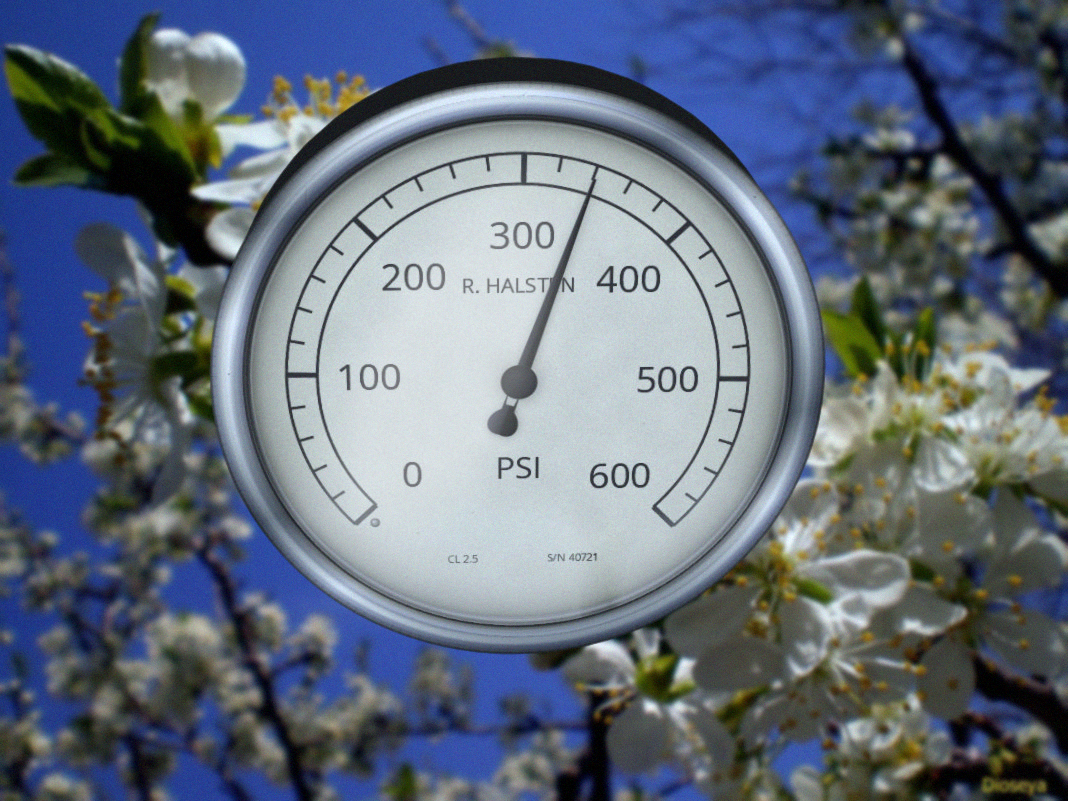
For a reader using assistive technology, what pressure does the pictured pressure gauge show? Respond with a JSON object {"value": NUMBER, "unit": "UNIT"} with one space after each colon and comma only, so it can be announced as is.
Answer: {"value": 340, "unit": "psi"}
